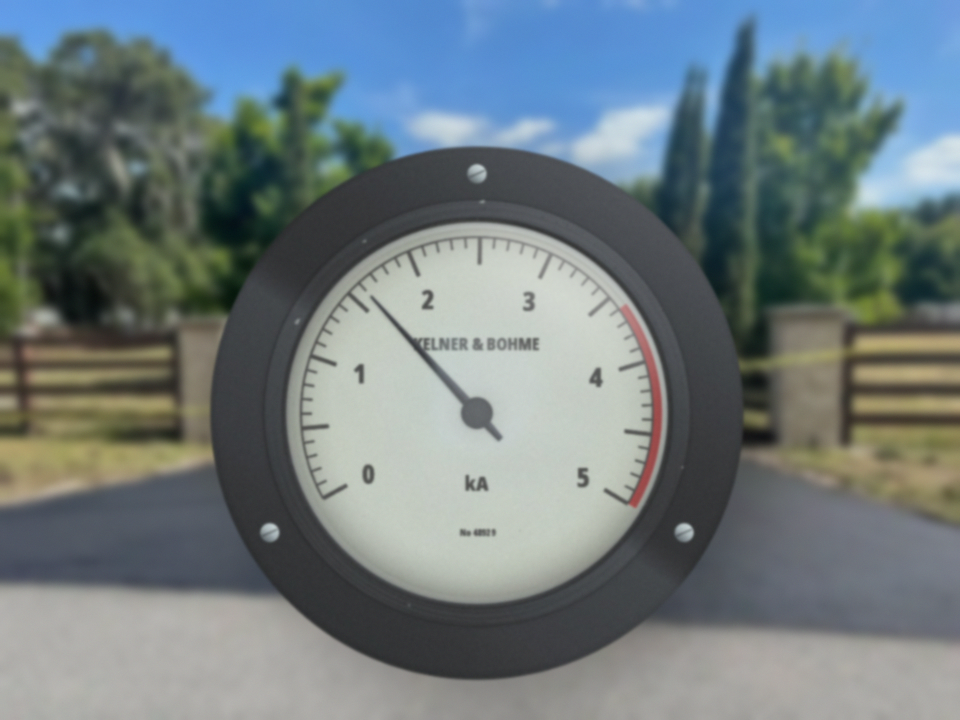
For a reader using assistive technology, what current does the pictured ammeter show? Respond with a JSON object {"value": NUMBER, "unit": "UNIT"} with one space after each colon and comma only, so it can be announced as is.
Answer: {"value": 1.6, "unit": "kA"}
